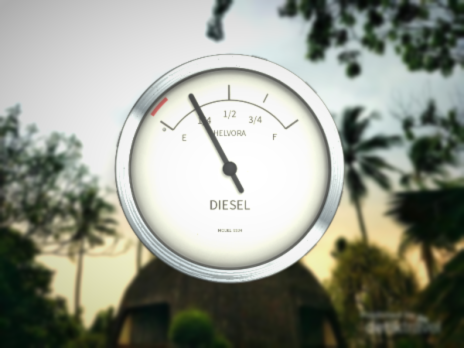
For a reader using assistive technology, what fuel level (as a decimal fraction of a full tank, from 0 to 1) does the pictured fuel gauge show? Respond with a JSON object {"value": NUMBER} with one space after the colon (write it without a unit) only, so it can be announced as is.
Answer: {"value": 0.25}
